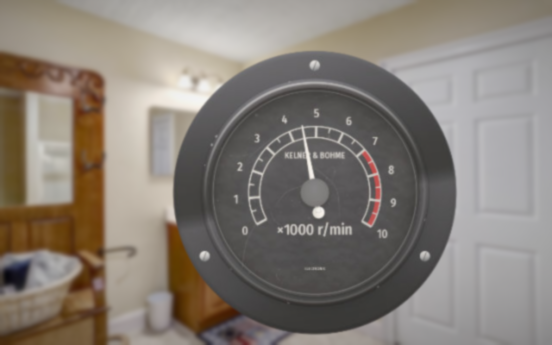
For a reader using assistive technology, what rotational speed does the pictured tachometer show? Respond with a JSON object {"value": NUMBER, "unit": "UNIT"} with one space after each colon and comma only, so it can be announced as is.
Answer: {"value": 4500, "unit": "rpm"}
